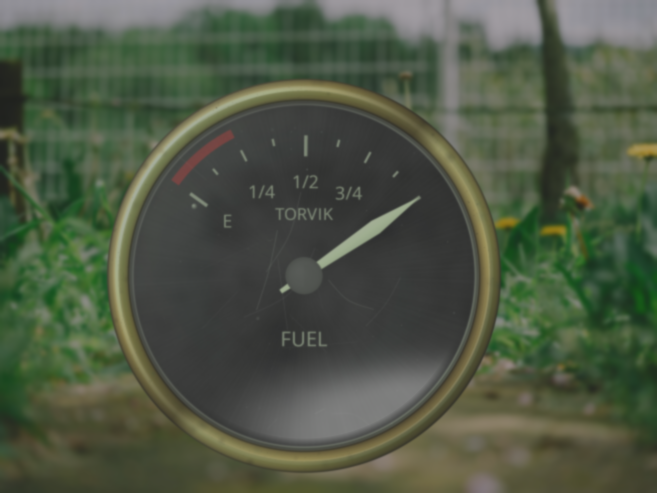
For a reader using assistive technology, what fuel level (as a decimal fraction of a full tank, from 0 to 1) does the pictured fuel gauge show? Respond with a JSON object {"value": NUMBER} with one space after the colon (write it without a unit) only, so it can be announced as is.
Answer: {"value": 1}
